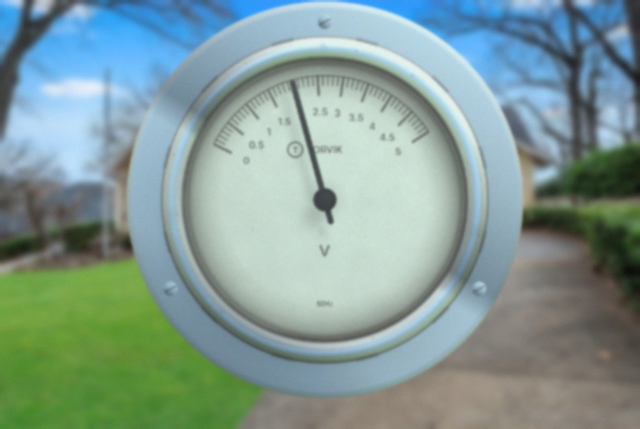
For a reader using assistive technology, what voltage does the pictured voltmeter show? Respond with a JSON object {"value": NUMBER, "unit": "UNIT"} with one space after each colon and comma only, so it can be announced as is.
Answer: {"value": 2, "unit": "V"}
